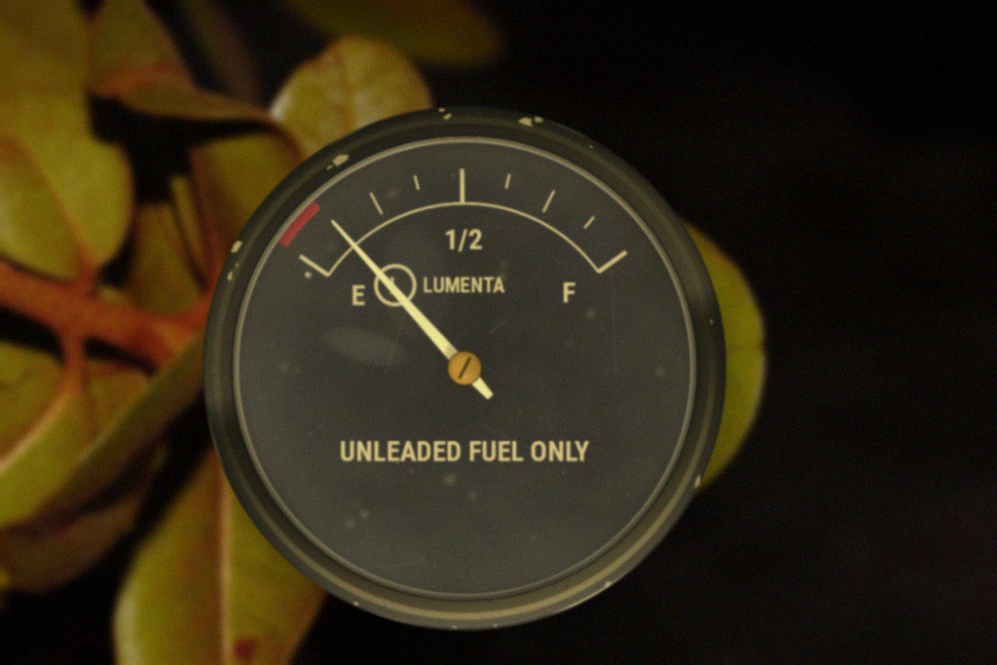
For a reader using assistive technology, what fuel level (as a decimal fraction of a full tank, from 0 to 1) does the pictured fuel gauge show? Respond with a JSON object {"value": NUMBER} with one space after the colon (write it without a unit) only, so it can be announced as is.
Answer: {"value": 0.125}
